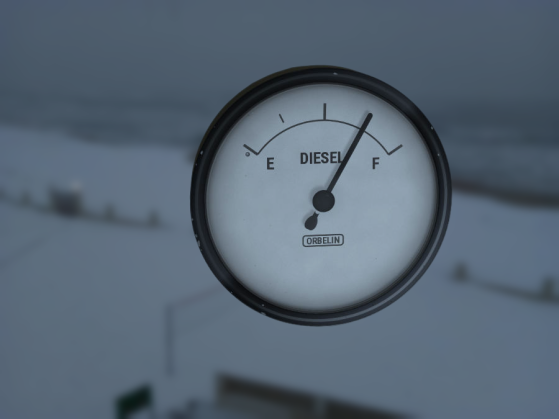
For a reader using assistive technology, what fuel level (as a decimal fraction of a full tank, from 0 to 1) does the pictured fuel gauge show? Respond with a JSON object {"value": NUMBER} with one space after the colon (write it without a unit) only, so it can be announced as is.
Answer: {"value": 0.75}
